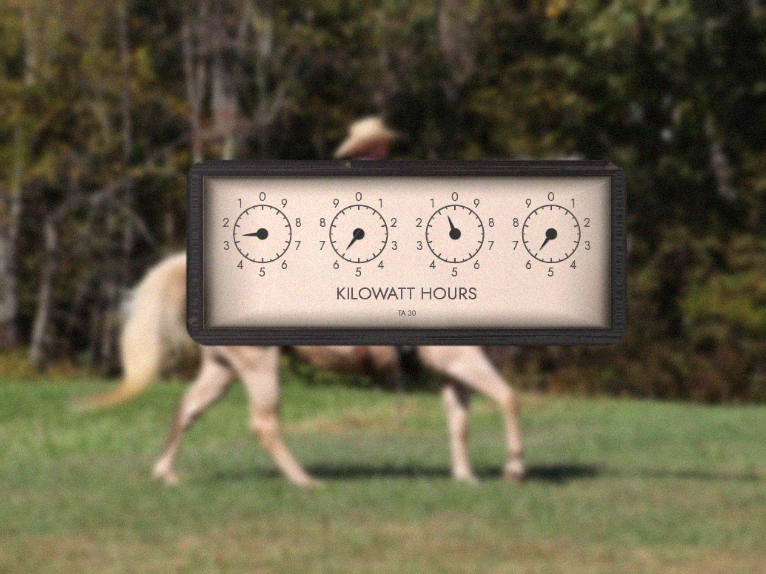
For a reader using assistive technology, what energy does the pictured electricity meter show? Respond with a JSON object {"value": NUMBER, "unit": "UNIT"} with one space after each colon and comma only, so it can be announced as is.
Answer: {"value": 2606, "unit": "kWh"}
